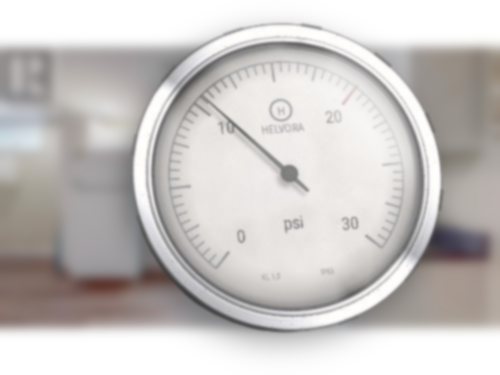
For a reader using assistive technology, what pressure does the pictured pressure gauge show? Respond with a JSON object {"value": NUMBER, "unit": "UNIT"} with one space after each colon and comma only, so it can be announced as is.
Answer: {"value": 10.5, "unit": "psi"}
